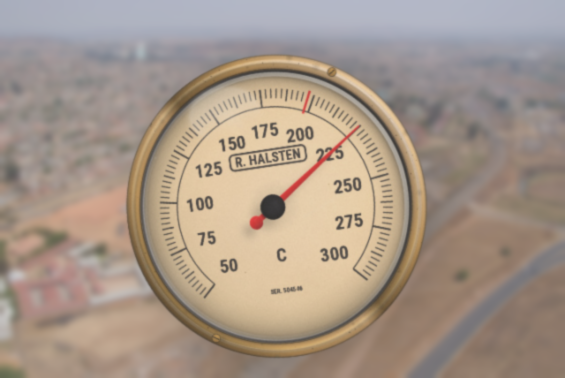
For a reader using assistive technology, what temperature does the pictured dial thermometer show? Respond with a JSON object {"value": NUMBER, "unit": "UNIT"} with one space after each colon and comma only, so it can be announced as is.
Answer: {"value": 225, "unit": "°C"}
